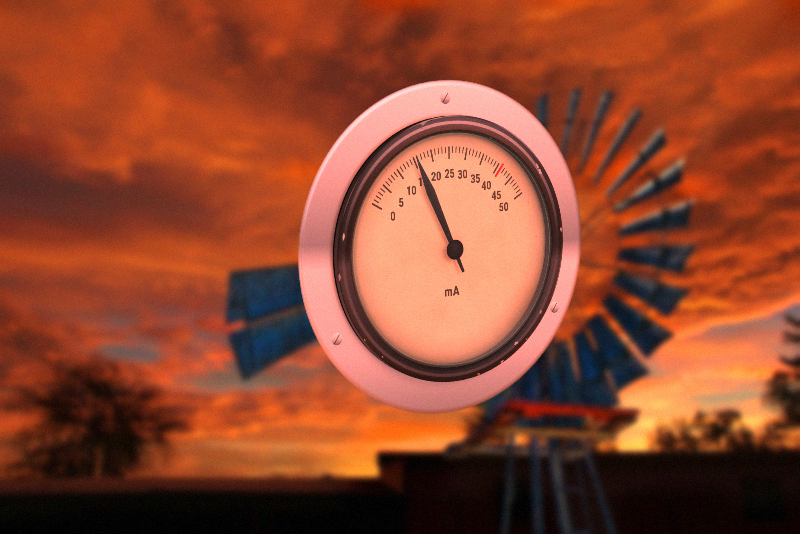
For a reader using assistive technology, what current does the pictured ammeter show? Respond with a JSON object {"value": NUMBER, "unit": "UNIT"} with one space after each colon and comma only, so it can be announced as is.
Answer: {"value": 15, "unit": "mA"}
